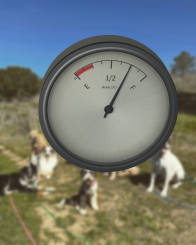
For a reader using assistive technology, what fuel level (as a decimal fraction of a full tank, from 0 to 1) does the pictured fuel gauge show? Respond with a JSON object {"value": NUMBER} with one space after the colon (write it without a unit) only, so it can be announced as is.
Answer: {"value": 0.75}
